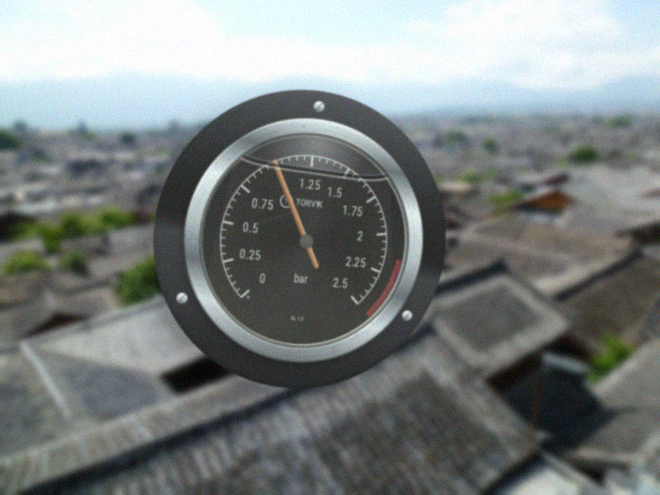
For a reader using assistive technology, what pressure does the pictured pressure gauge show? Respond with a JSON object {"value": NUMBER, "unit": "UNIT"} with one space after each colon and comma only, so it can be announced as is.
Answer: {"value": 1, "unit": "bar"}
